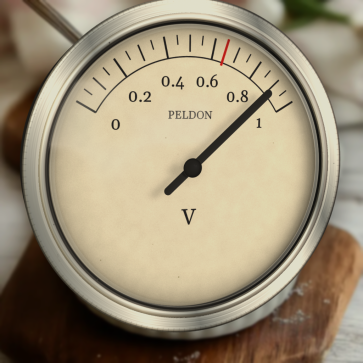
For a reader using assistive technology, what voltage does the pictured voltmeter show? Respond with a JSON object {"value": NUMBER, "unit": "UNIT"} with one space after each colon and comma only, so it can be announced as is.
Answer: {"value": 0.9, "unit": "V"}
